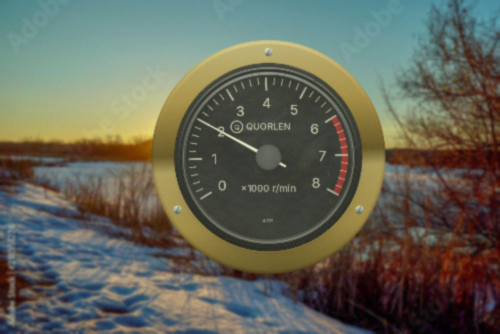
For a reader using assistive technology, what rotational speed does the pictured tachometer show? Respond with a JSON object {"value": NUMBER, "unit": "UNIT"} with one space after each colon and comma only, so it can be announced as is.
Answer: {"value": 2000, "unit": "rpm"}
